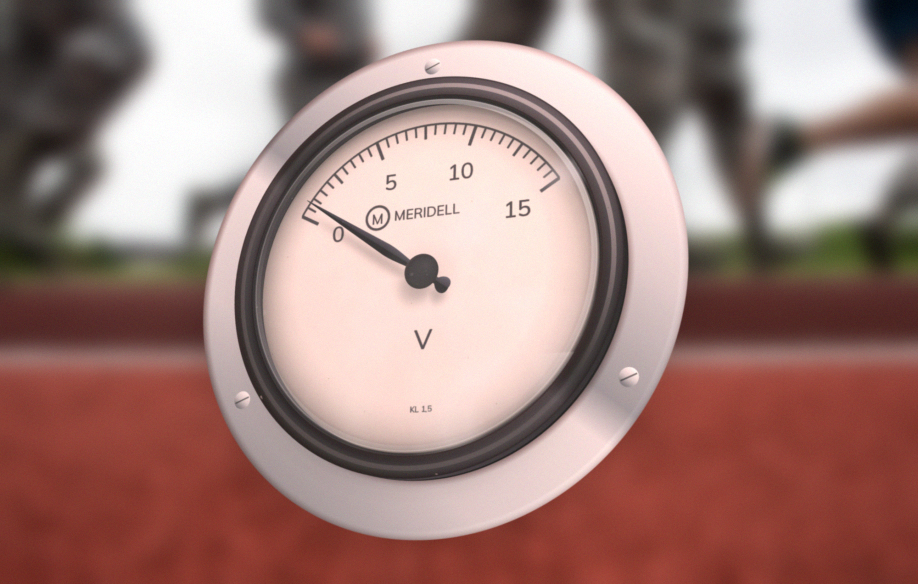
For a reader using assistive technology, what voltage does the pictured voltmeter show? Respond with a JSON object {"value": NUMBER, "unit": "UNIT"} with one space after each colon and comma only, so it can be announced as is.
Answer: {"value": 0.75, "unit": "V"}
